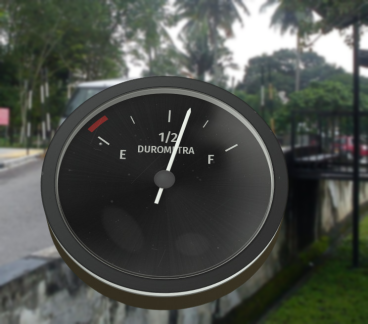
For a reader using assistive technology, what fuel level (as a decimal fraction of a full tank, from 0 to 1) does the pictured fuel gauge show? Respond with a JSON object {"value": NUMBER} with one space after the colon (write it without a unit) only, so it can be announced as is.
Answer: {"value": 0.625}
